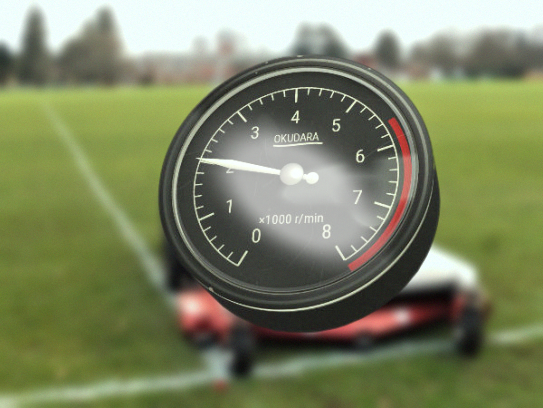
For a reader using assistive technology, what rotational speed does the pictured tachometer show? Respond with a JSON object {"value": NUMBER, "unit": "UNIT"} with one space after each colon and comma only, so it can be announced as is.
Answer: {"value": 2000, "unit": "rpm"}
